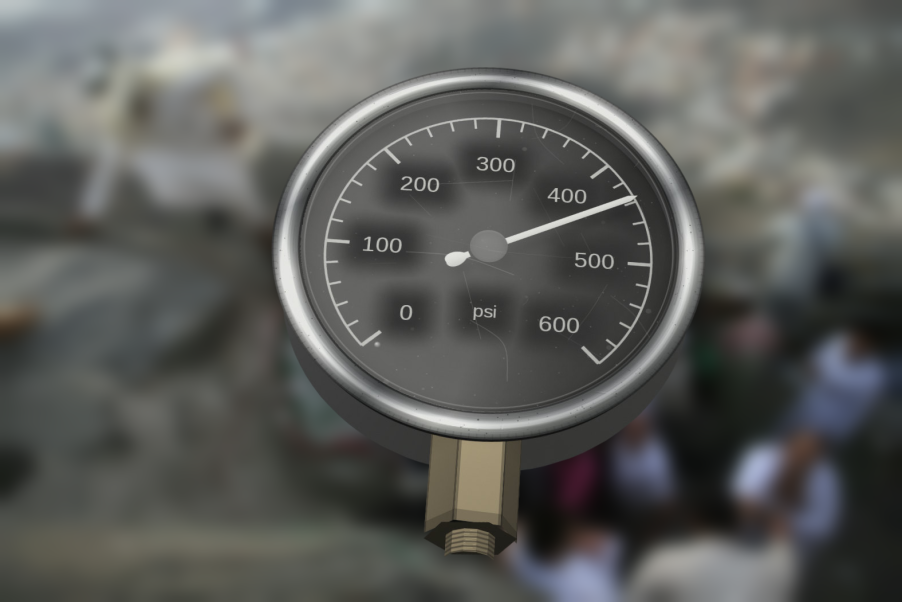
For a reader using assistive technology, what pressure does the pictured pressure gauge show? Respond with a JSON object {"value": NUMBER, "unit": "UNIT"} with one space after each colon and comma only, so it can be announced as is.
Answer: {"value": 440, "unit": "psi"}
